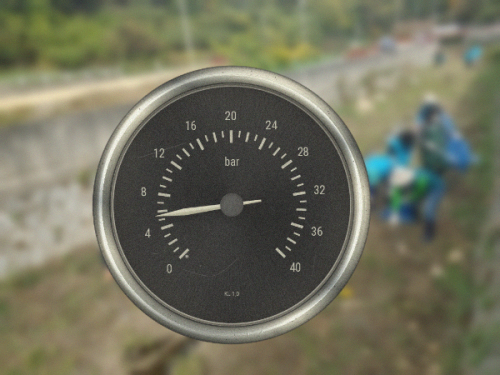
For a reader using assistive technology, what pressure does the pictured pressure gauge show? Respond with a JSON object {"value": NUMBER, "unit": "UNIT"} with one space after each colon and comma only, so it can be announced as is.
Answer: {"value": 5.5, "unit": "bar"}
